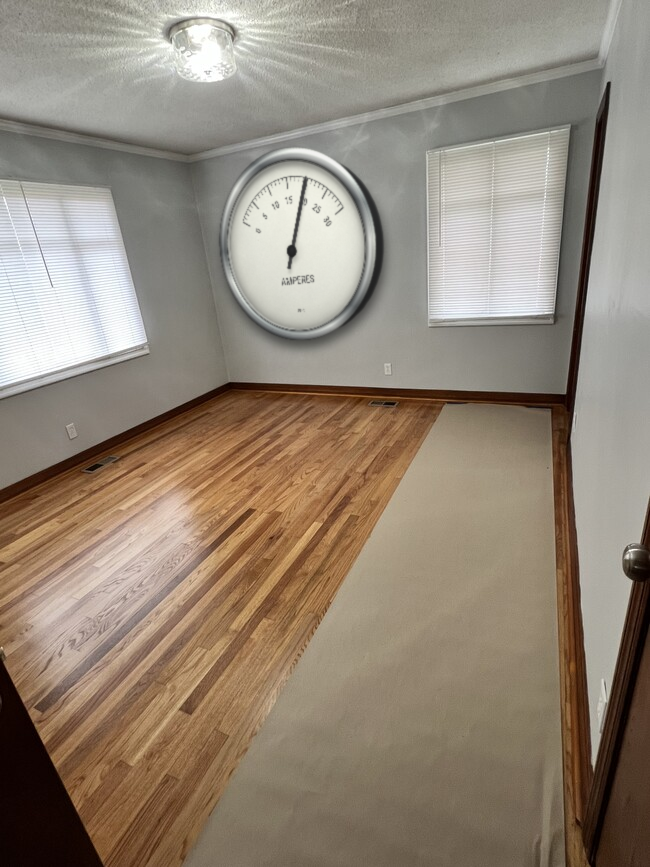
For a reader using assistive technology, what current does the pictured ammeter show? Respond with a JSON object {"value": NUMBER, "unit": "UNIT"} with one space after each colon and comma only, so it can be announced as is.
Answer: {"value": 20, "unit": "A"}
